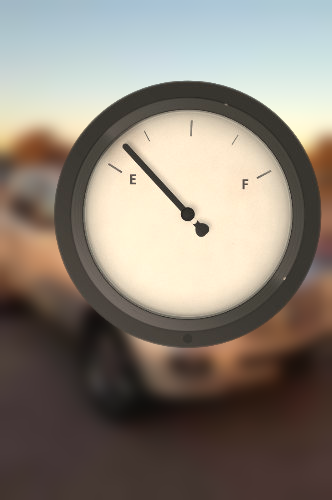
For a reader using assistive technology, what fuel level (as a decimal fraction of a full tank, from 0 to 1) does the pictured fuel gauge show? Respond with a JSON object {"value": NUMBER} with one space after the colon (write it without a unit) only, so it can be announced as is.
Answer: {"value": 0.125}
